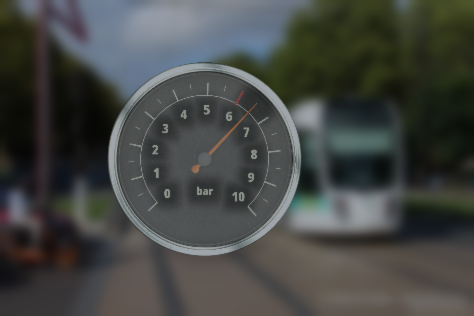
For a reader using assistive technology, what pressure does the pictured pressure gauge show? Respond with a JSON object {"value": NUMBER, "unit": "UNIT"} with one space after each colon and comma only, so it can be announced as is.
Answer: {"value": 6.5, "unit": "bar"}
